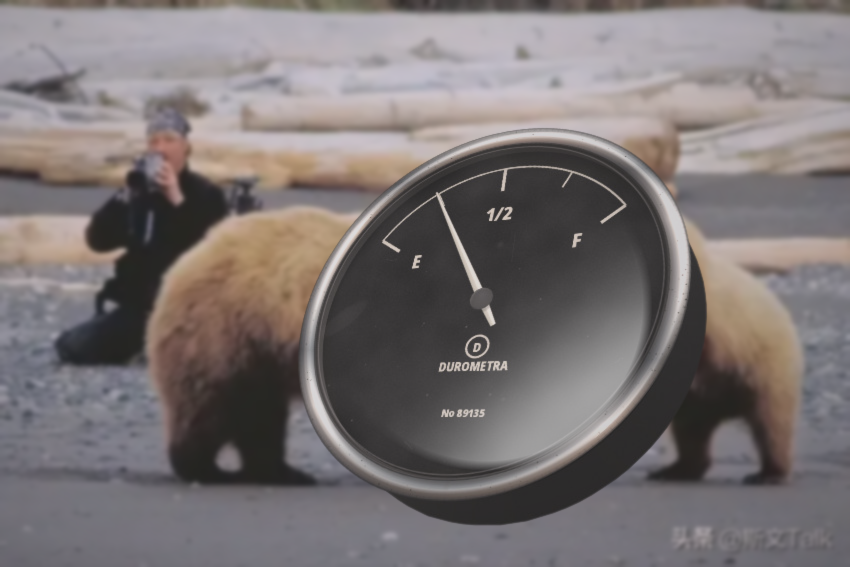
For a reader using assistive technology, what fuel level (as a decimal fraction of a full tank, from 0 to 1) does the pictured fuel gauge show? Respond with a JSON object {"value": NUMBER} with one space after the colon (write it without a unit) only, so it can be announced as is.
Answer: {"value": 0.25}
